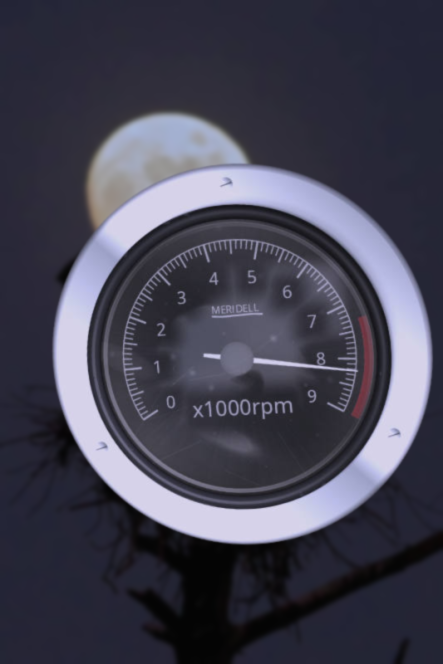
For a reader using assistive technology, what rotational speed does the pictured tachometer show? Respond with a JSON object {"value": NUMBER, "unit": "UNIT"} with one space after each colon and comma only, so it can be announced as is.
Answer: {"value": 8200, "unit": "rpm"}
